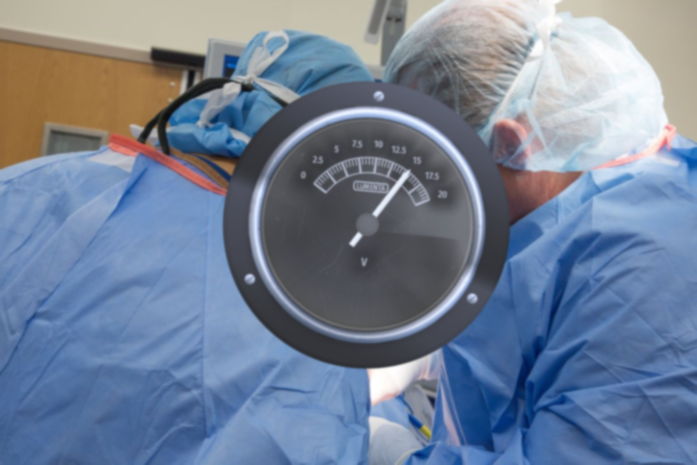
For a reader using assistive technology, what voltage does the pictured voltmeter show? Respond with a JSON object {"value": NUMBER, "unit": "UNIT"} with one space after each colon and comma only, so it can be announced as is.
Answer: {"value": 15, "unit": "V"}
